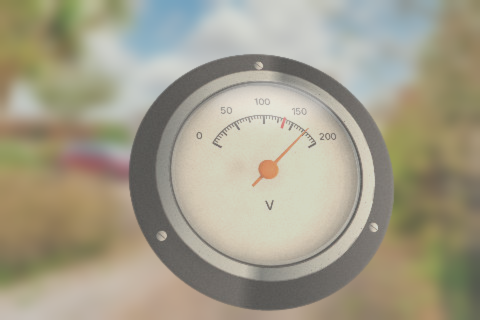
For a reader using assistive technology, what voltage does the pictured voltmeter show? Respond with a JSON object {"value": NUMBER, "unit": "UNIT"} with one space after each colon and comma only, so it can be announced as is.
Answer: {"value": 175, "unit": "V"}
